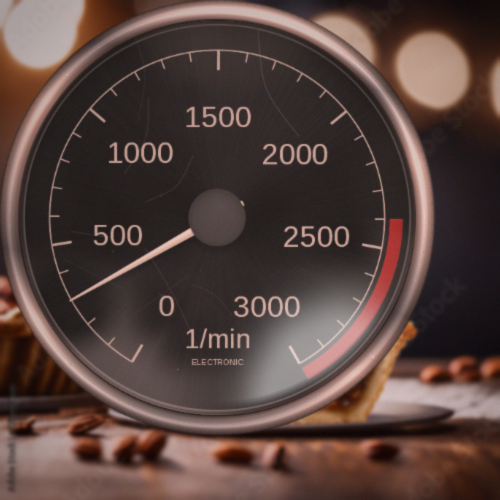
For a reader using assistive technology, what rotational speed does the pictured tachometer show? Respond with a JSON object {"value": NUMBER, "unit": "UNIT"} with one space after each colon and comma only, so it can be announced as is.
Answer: {"value": 300, "unit": "rpm"}
